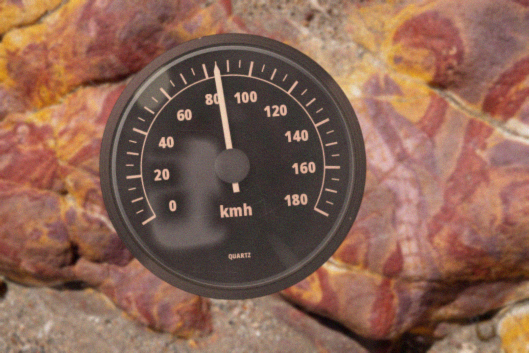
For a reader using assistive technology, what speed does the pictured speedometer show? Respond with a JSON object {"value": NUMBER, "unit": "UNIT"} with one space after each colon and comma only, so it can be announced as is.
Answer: {"value": 85, "unit": "km/h"}
